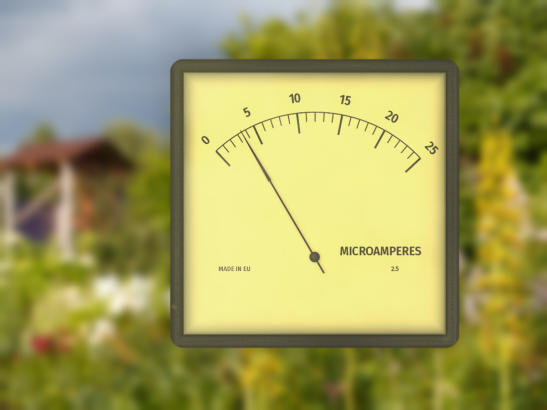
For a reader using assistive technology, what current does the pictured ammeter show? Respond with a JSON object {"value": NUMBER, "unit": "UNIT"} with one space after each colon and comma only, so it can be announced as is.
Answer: {"value": 3.5, "unit": "µA"}
